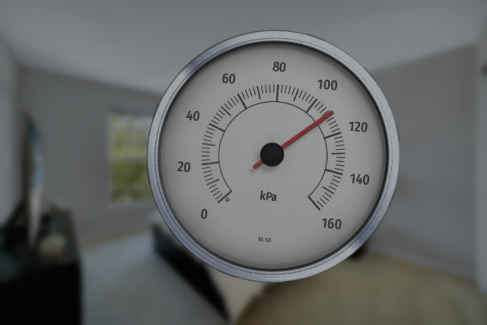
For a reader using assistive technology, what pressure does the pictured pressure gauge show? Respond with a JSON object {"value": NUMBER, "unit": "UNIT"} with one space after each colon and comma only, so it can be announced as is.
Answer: {"value": 110, "unit": "kPa"}
